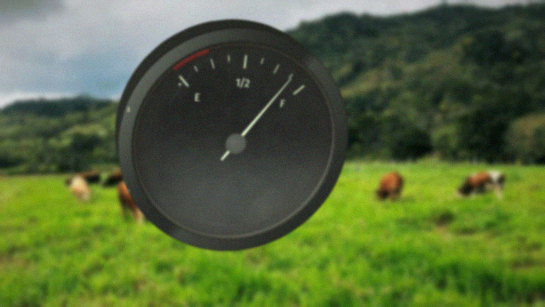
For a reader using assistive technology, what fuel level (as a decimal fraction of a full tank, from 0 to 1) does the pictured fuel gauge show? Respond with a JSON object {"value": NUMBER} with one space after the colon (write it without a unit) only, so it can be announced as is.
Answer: {"value": 0.875}
